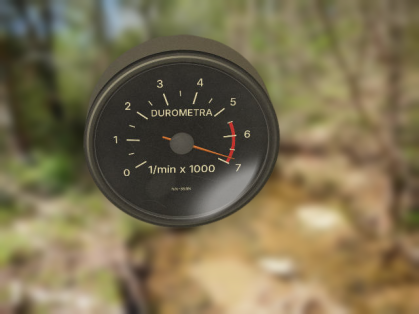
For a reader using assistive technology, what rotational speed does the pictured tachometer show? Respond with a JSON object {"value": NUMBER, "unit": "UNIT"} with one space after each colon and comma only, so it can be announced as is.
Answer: {"value": 6750, "unit": "rpm"}
